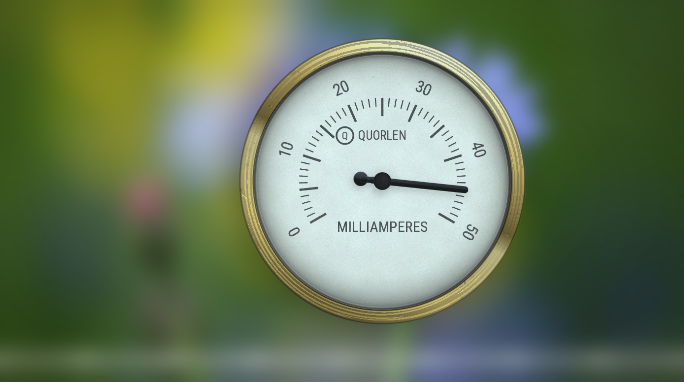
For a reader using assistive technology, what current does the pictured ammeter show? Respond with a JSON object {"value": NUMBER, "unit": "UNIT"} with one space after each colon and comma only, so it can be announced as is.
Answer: {"value": 45, "unit": "mA"}
